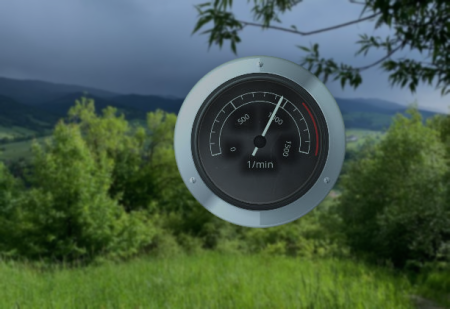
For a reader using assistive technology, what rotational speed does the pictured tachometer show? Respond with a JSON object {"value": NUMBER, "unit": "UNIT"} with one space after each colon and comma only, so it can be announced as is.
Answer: {"value": 950, "unit": "rpm"}
